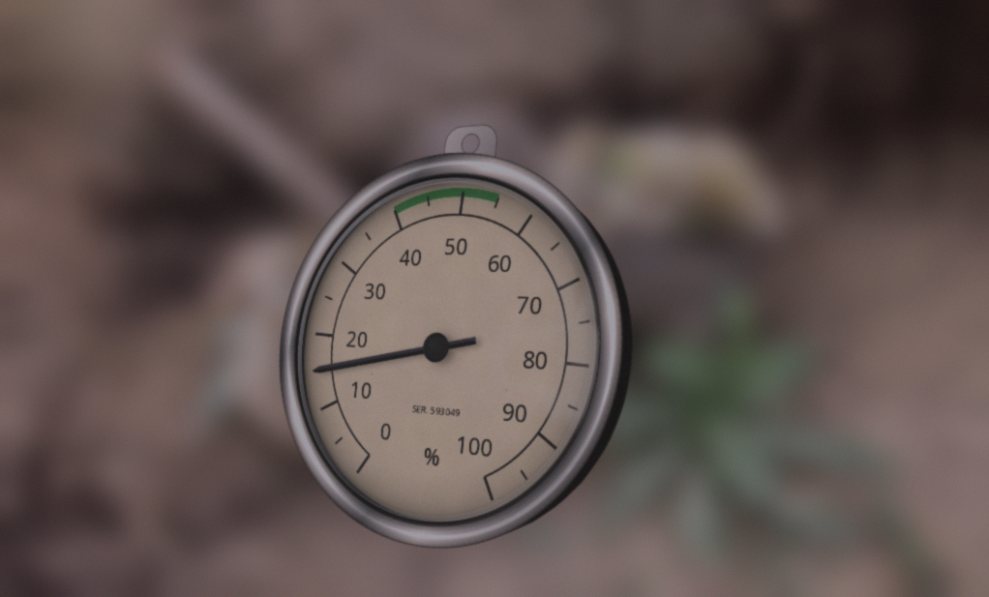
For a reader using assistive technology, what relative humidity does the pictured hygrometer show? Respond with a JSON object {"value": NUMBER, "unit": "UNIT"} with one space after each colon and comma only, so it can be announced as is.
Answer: {"value": 15, "unit": "%"}
